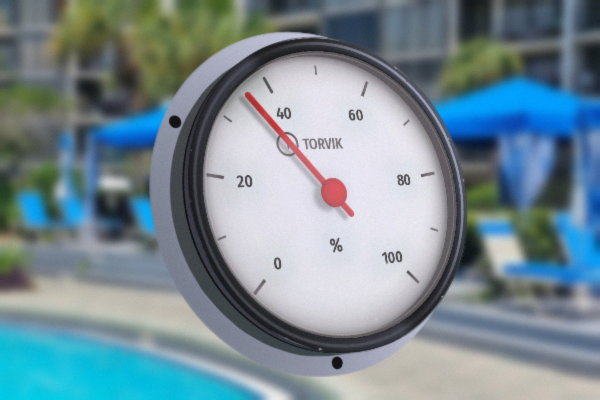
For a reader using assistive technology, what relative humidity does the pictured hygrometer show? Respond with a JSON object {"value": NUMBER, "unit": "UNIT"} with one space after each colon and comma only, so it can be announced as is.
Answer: {"value": 35, "unit": "%"}
